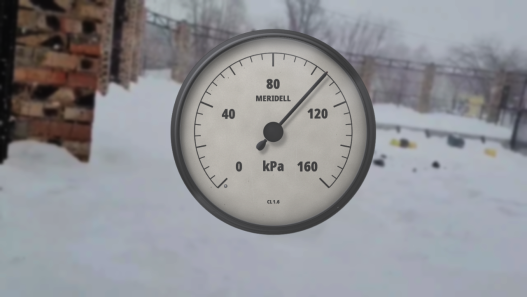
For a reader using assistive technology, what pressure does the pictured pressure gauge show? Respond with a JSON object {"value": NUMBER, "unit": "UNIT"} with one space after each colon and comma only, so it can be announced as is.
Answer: {"value": 105, "unit": "kPa"}
